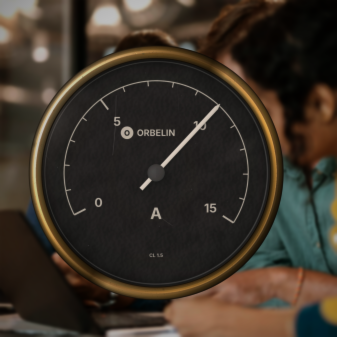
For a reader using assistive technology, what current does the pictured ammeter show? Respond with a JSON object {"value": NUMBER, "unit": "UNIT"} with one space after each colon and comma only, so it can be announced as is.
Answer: {"value": 10, "unit": "A"}
